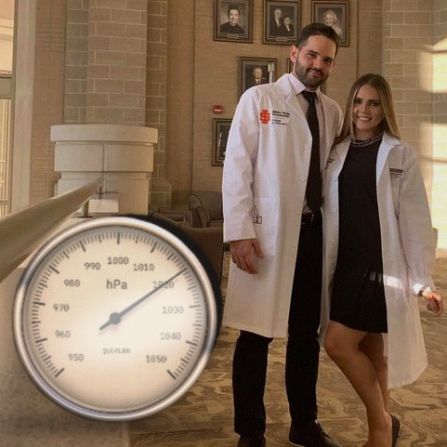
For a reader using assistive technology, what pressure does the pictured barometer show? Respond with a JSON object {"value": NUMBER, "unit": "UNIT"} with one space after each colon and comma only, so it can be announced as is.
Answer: {"value": 1020, "unit": "hPa"}
